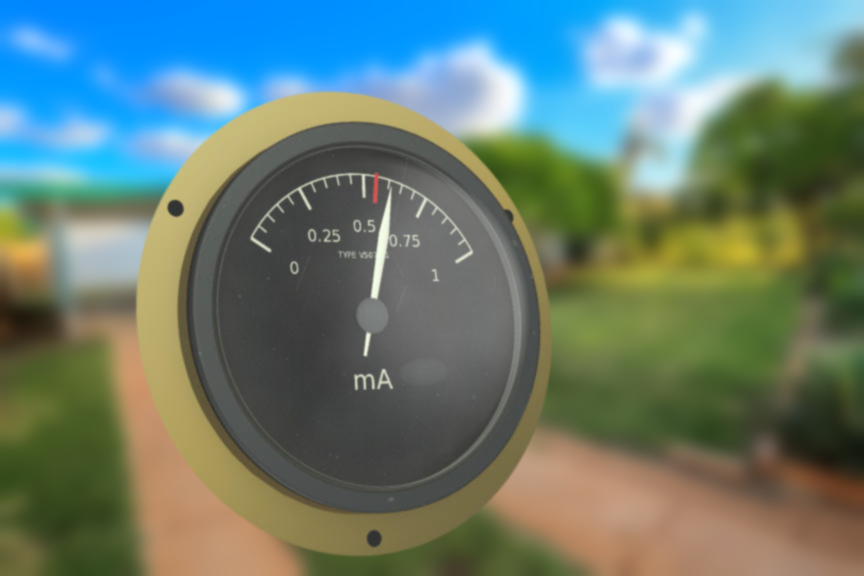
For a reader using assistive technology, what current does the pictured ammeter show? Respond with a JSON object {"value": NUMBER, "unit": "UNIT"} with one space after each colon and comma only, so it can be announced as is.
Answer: {"value": 0.6, "unit": "mA"}
